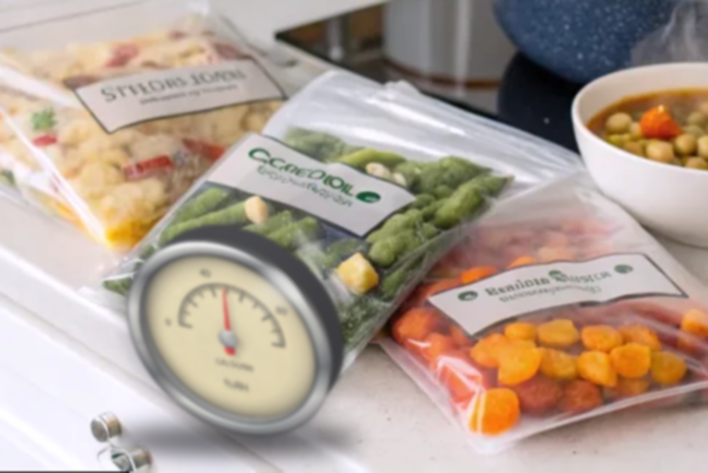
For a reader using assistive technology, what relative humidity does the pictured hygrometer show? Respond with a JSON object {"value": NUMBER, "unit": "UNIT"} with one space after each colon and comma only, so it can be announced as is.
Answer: {"value": 50, "unit": "%"}
